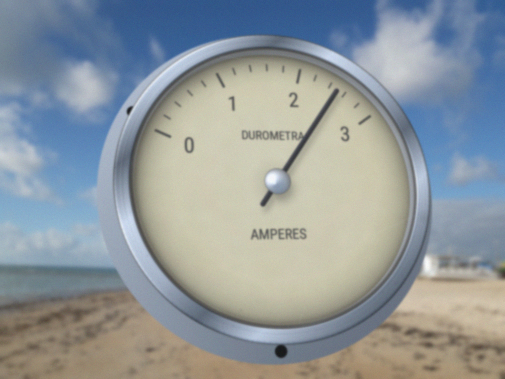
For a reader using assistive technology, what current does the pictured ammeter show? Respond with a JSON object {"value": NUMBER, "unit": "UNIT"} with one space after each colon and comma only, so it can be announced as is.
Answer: {"value": 2.5, "unit": "A"}
